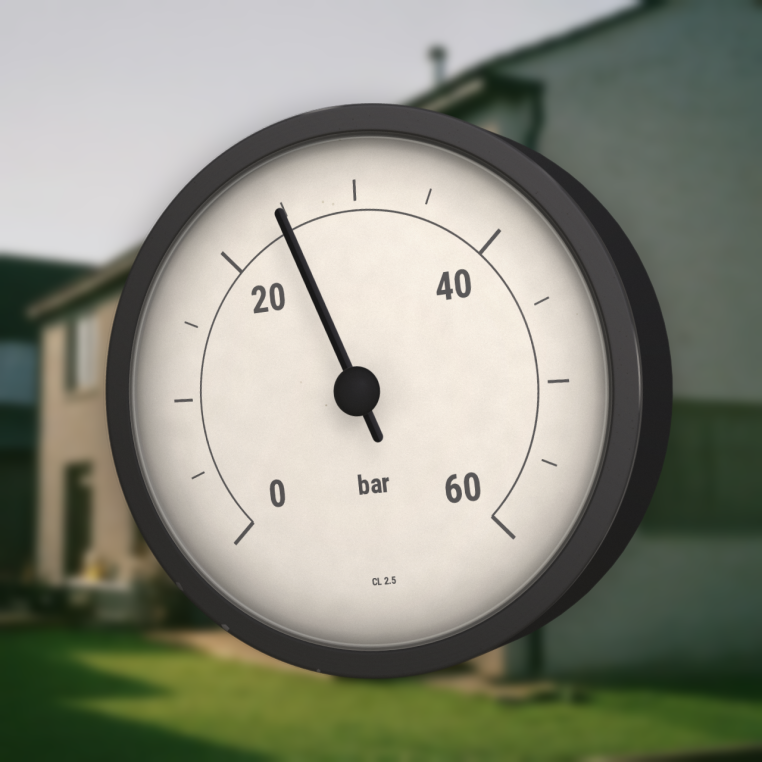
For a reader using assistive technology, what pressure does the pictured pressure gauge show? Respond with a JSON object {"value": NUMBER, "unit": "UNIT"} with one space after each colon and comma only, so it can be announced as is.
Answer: {"value": 25, "unit": "bar"}
